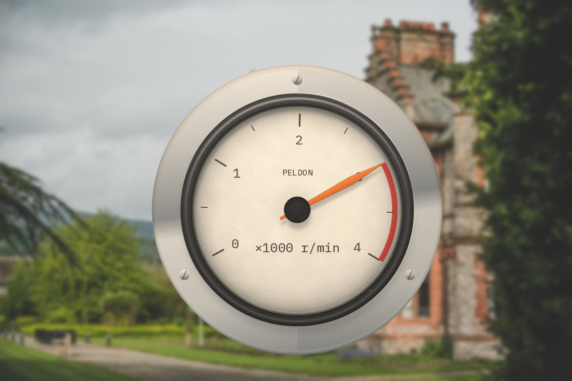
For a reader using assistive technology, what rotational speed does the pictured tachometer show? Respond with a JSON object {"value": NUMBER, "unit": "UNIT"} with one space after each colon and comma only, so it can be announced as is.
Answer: {"value": 3000, "unit": "rpm"}
